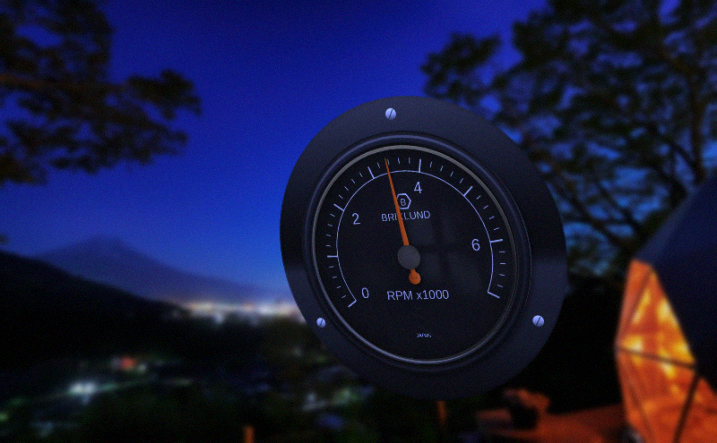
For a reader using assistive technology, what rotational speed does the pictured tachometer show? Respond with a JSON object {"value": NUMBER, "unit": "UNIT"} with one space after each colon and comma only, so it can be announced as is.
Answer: {"value": 3400, "unit": "rpm"}
